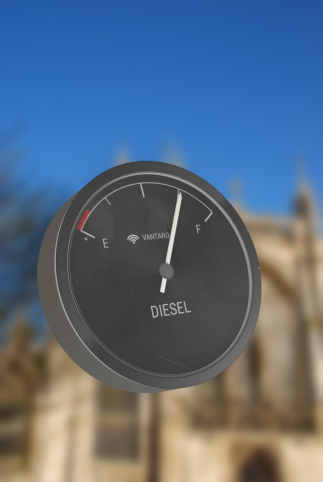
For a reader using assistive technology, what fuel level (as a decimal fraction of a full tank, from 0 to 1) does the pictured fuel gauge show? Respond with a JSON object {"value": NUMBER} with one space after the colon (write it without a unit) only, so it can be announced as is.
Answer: {"value": 0.75}
